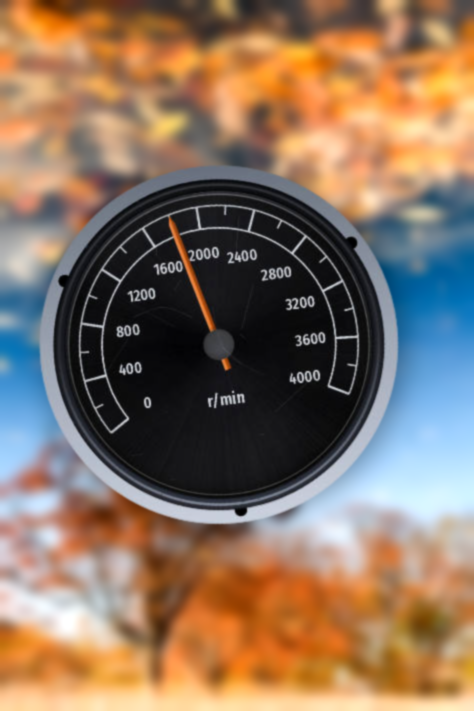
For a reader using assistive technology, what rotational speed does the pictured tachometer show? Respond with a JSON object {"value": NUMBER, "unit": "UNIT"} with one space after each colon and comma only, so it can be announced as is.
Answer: {"value": 1800, "unit": "rpm"}
